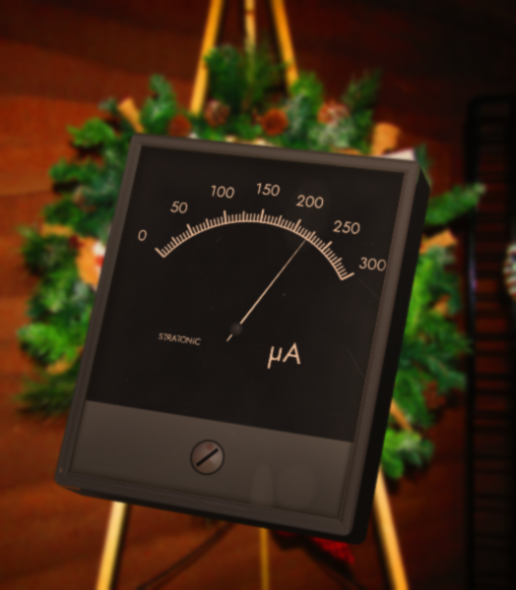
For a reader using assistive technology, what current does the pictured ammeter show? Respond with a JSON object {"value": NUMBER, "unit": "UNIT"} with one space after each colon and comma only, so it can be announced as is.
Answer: {"value": 225, "unit": "µA"}
